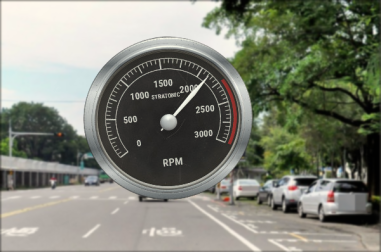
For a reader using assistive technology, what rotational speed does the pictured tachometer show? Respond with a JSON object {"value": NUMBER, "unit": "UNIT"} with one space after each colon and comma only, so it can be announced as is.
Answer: {"value": 2100, "unit": "rpm"}
